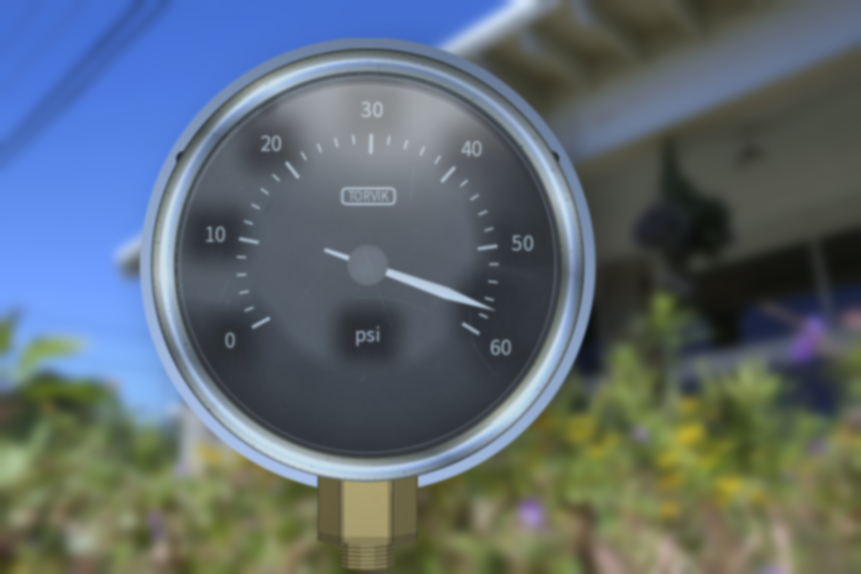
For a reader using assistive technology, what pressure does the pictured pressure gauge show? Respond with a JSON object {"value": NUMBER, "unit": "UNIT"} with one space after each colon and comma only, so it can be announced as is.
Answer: {"value": 57, "unit": "psi"}
